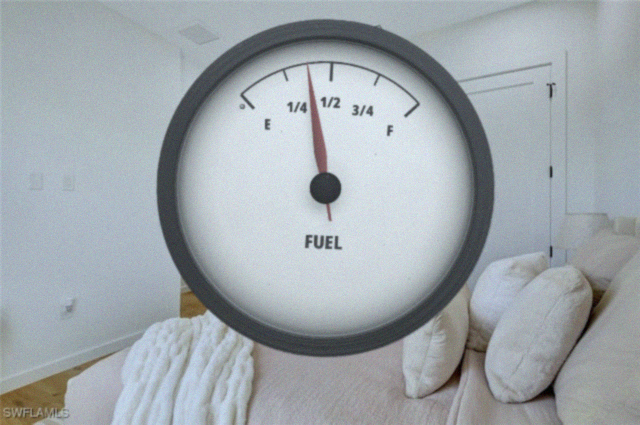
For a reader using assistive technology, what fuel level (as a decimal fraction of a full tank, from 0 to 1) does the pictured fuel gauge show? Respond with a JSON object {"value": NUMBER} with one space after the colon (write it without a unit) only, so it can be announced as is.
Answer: {"value": 0.375}
